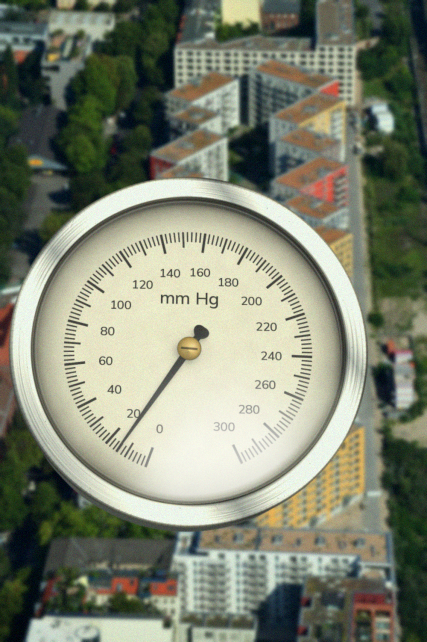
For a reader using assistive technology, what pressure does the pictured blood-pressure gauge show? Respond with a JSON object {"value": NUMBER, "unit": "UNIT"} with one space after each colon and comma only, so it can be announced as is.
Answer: {"value": 14, "unit": "mmHg"}
